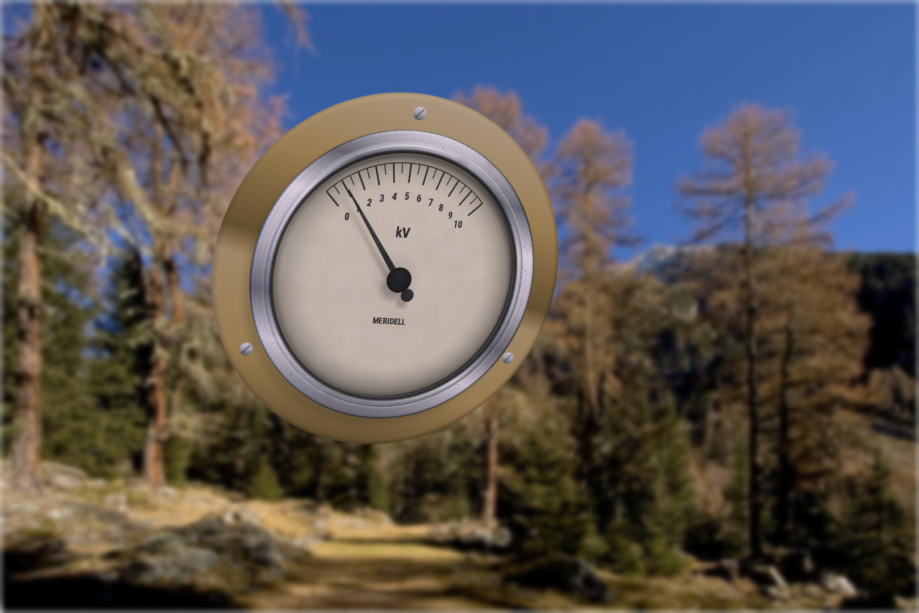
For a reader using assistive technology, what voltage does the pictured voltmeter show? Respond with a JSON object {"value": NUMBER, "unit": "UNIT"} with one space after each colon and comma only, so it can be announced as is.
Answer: {"value": 1, "unit": "kV"}
